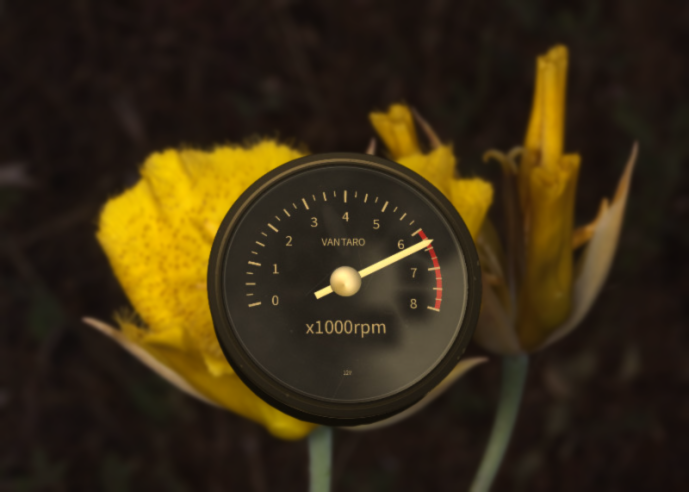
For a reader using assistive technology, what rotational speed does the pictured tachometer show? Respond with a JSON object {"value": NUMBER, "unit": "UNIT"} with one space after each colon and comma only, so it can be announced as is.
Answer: {"value": 6375, "unit": "rpm"}
